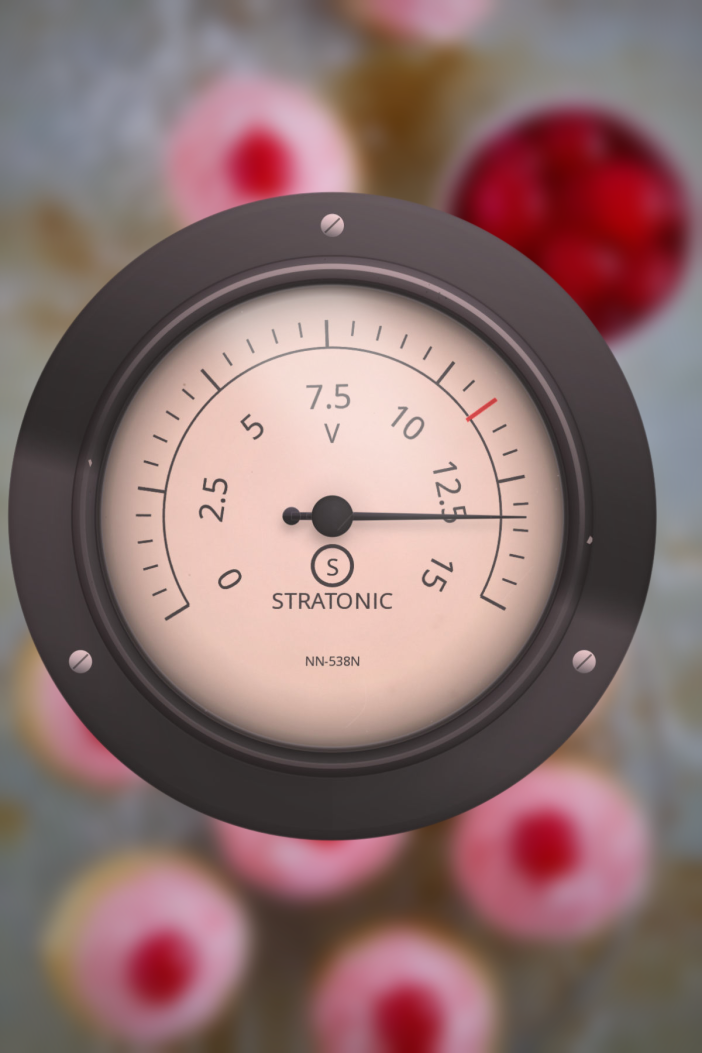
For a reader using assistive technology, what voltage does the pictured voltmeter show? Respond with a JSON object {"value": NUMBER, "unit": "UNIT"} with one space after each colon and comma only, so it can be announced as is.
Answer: {"value": 13.25, "unit": "V"}
